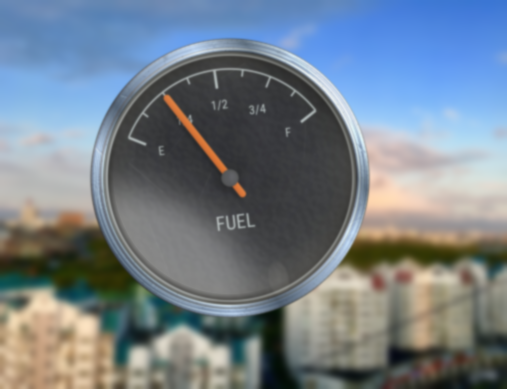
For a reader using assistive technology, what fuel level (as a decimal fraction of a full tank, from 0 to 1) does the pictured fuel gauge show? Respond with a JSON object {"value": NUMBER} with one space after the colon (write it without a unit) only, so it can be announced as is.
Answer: {"value": 0.25}
